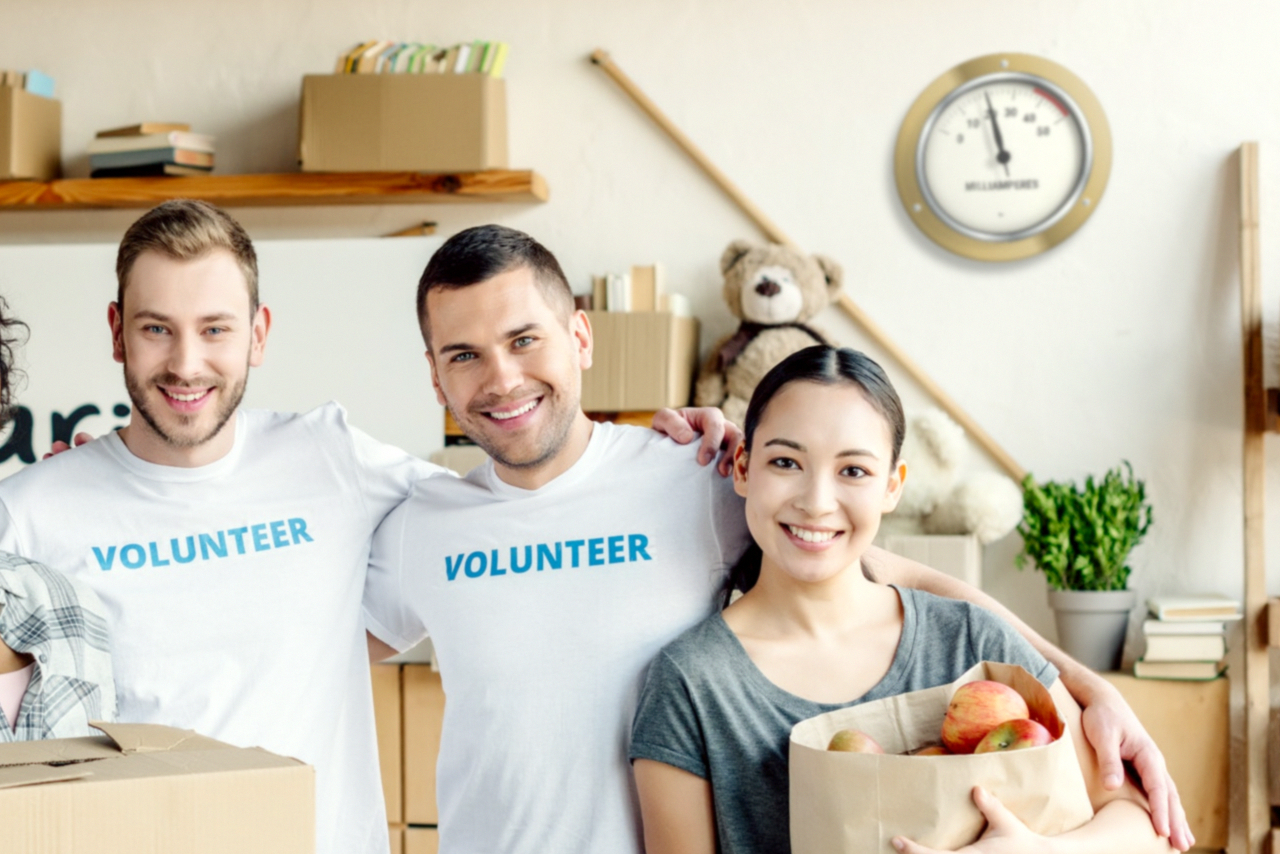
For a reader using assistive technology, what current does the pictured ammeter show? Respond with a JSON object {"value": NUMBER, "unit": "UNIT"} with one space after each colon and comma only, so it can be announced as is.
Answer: {"value": 20, "unit": "mA"}
